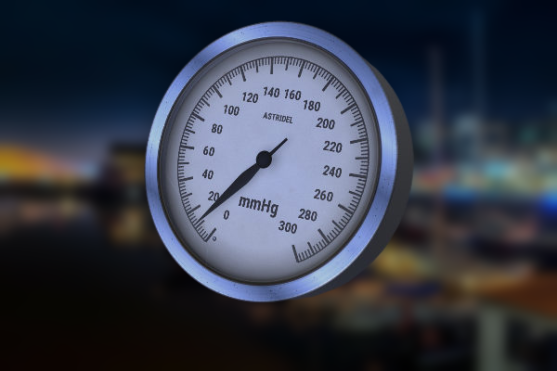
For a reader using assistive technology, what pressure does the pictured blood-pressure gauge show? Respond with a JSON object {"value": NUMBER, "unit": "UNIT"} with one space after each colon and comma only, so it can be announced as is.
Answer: {"value": 10, "unit": "mmHg"}
